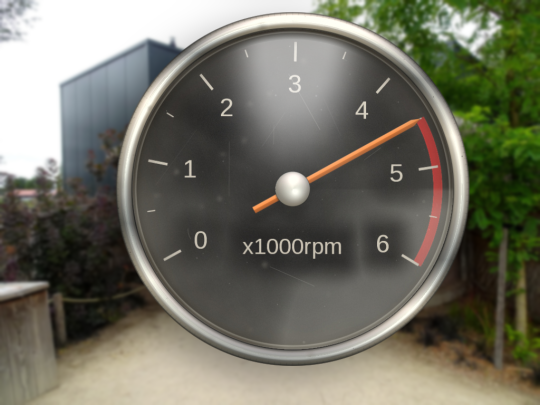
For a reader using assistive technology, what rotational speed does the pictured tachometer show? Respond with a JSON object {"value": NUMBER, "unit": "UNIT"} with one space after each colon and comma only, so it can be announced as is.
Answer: {"value": 4500, "unit": "rpm"}
